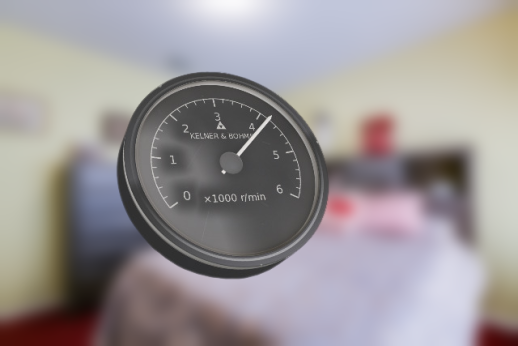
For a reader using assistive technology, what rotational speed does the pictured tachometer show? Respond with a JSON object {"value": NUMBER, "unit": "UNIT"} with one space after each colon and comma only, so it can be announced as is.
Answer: {"value": 4200, "unit": "rpm"}
